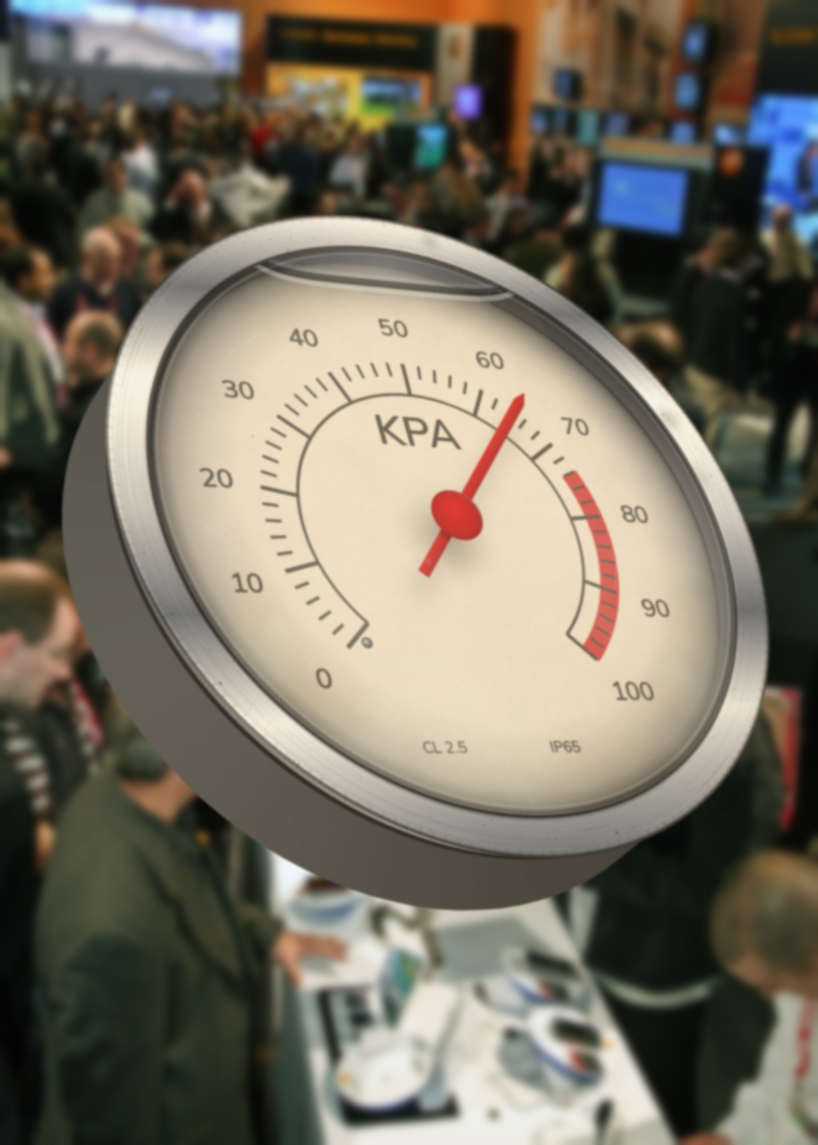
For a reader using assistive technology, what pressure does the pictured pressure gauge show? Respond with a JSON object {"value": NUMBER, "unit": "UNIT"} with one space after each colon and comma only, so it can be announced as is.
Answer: {"value": 64, "unit": "kPa"}
